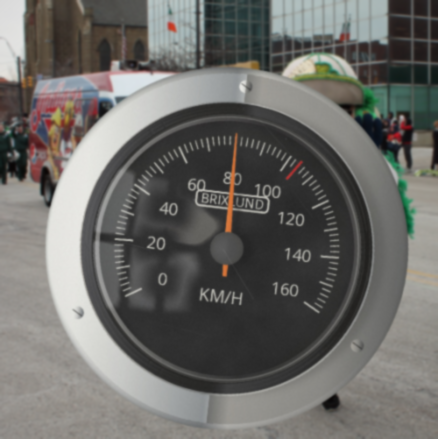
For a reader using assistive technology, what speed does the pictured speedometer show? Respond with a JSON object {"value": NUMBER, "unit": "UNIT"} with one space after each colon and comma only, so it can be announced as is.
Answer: {"value": 80, "unit": "km/h"}
